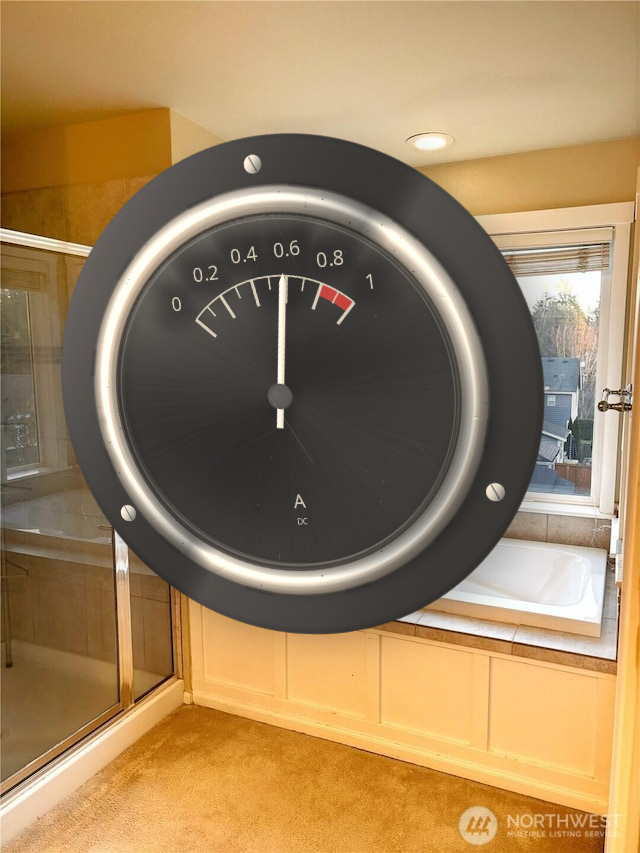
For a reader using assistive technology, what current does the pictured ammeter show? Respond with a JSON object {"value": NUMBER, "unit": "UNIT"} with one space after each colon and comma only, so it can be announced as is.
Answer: {"value": 0.6, "unit": "A"}
